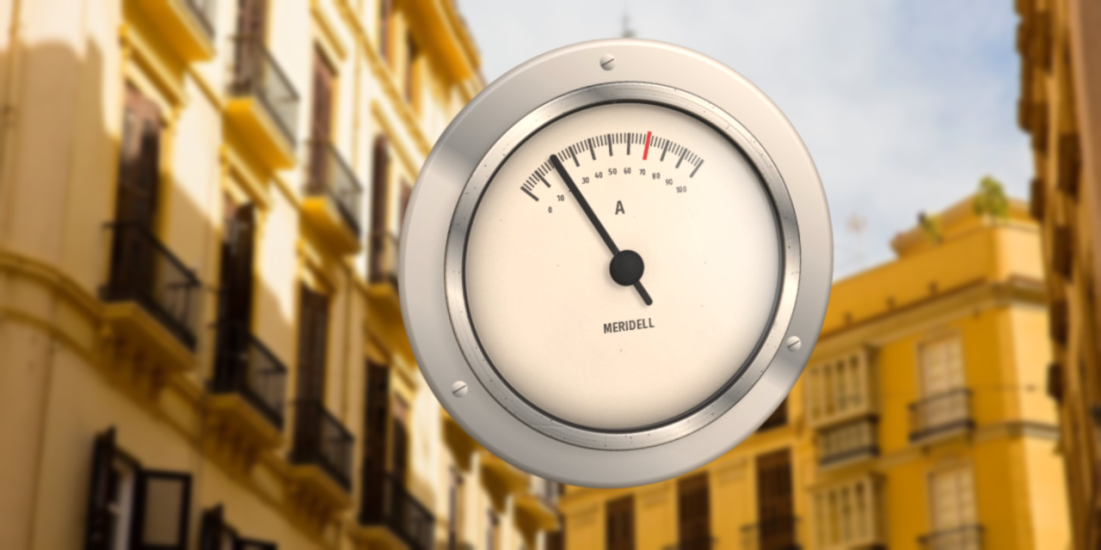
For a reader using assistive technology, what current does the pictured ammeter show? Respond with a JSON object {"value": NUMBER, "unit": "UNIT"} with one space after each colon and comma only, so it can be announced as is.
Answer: {"value": 20, "unit": "A"}
